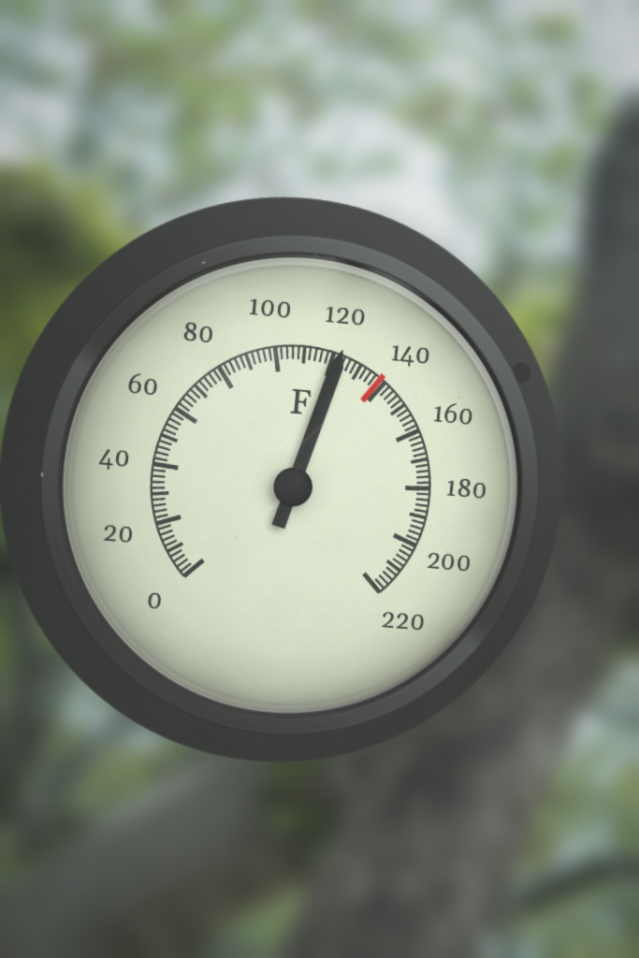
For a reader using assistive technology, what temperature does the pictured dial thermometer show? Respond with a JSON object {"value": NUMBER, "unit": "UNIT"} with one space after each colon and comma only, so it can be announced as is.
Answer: {"value": 122, "unit": "°F"}
